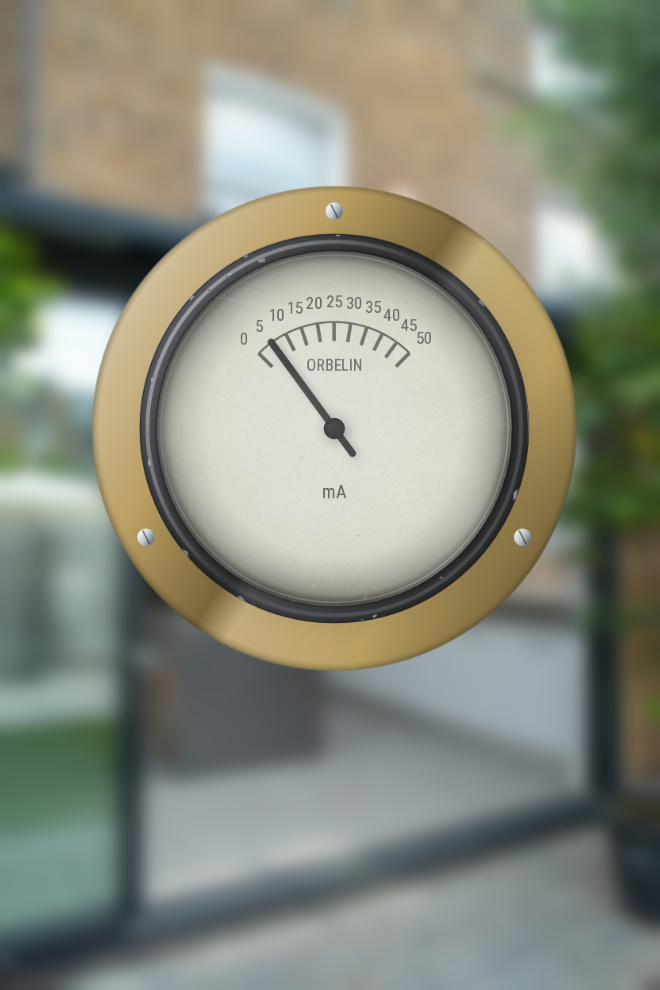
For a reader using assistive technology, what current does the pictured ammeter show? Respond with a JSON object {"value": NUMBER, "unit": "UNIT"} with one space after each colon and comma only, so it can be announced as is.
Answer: {"value": 5, "unit": "mA"}
